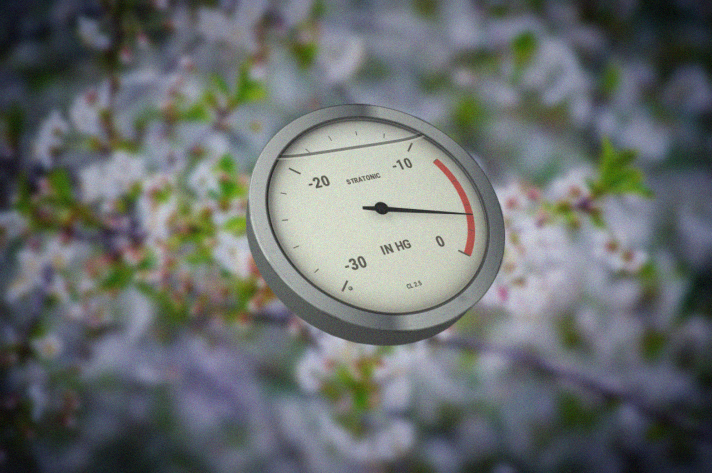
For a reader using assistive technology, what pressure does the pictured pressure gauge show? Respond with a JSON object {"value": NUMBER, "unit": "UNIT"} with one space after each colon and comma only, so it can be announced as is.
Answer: {"value": -3, "unit": "inHg"}
